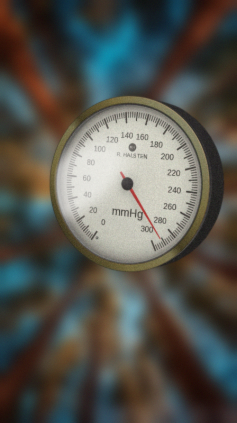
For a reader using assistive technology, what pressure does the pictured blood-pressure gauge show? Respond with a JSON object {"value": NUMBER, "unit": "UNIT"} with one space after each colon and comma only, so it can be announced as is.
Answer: {"value": 290, "unit": "mmHg"}
